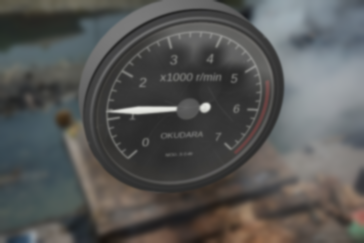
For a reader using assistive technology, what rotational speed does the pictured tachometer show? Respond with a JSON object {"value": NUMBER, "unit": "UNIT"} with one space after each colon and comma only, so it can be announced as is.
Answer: {"value": 1200, "unit": "rpm"}
